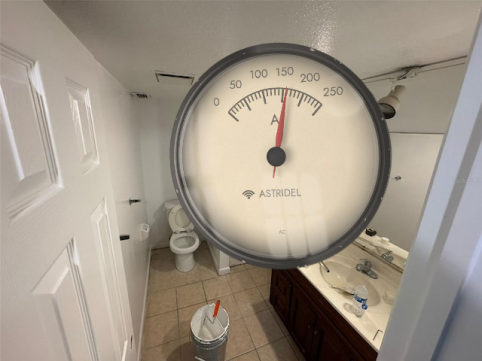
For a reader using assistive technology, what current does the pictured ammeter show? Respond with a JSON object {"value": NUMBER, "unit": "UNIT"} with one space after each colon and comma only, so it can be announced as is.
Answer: {"value": 160, "unit": "A"}
